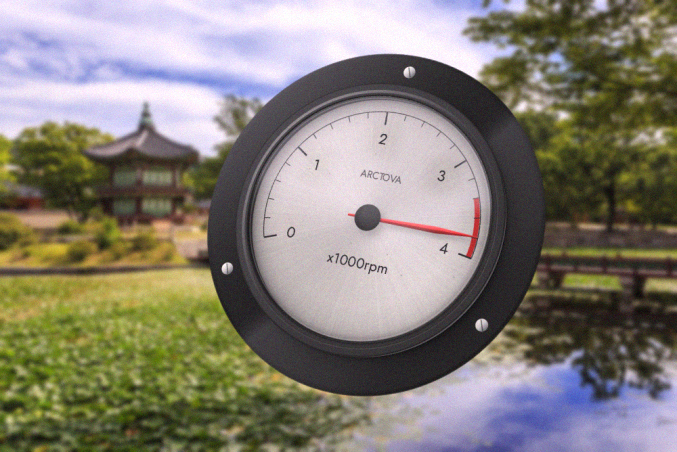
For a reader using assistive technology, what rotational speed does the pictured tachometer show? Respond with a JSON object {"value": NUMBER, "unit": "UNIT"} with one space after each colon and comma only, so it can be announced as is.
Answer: {"value": 3800, "unit": "rpm"}
